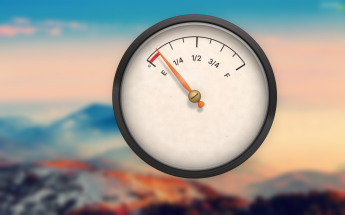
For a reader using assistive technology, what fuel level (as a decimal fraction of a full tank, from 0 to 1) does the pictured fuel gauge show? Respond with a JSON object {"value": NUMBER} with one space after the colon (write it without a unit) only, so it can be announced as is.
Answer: {"value": 0.125}
